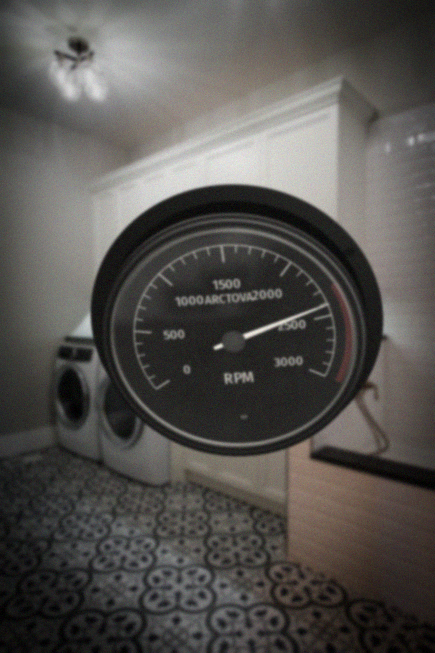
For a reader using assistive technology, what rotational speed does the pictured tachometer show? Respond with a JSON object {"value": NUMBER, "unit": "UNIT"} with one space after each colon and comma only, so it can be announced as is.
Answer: {"value": 2400, "unit": "rpm"}
